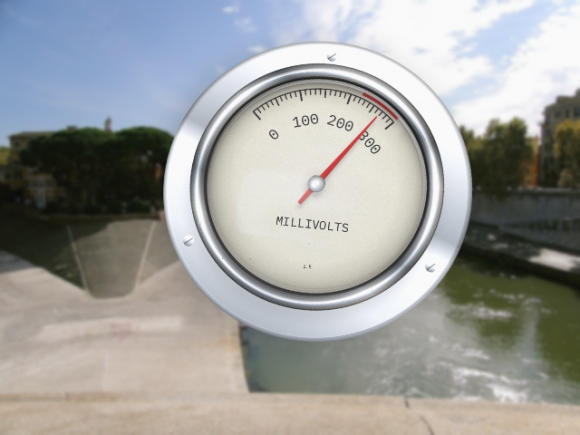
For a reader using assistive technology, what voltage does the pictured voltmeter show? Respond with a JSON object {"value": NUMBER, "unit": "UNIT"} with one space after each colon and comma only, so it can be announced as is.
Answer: {"value": 270, "unit": "mV"}
